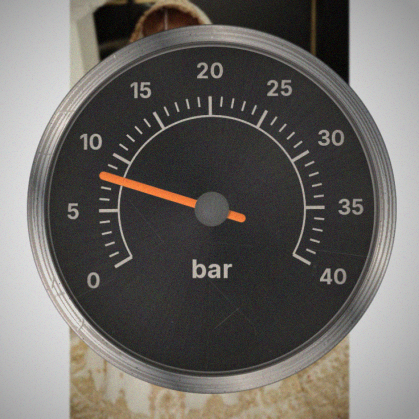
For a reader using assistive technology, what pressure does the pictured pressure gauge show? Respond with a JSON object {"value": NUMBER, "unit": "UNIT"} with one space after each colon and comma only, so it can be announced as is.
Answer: {"value": 8, "unit": "bar"}
